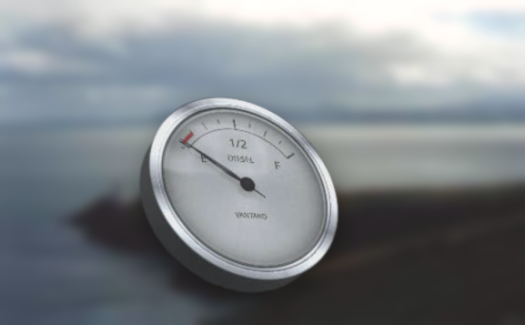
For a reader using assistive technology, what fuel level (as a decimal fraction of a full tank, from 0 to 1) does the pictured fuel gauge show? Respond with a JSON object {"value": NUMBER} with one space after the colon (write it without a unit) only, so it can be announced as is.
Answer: {"value": 0}
